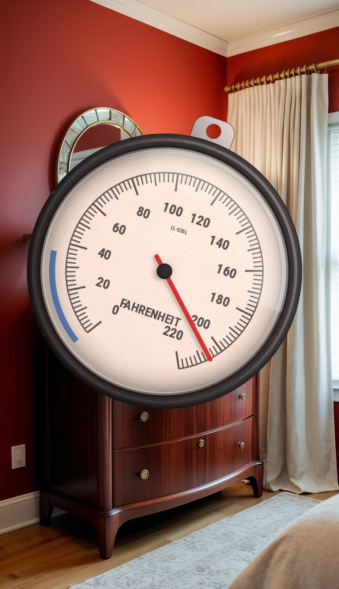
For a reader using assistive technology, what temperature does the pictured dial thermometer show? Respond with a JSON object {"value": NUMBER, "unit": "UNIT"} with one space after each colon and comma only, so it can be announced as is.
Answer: {"value": 206, "unit": "°F"}
